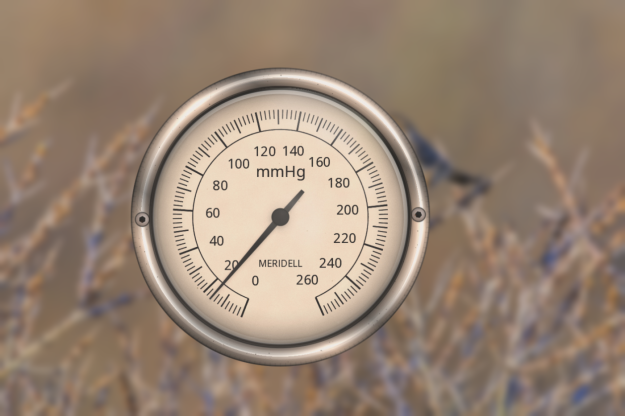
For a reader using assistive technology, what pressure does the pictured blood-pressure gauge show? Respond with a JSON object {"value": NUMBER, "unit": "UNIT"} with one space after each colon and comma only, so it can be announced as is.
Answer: {"value": 16, "unit": "mmHg"}
